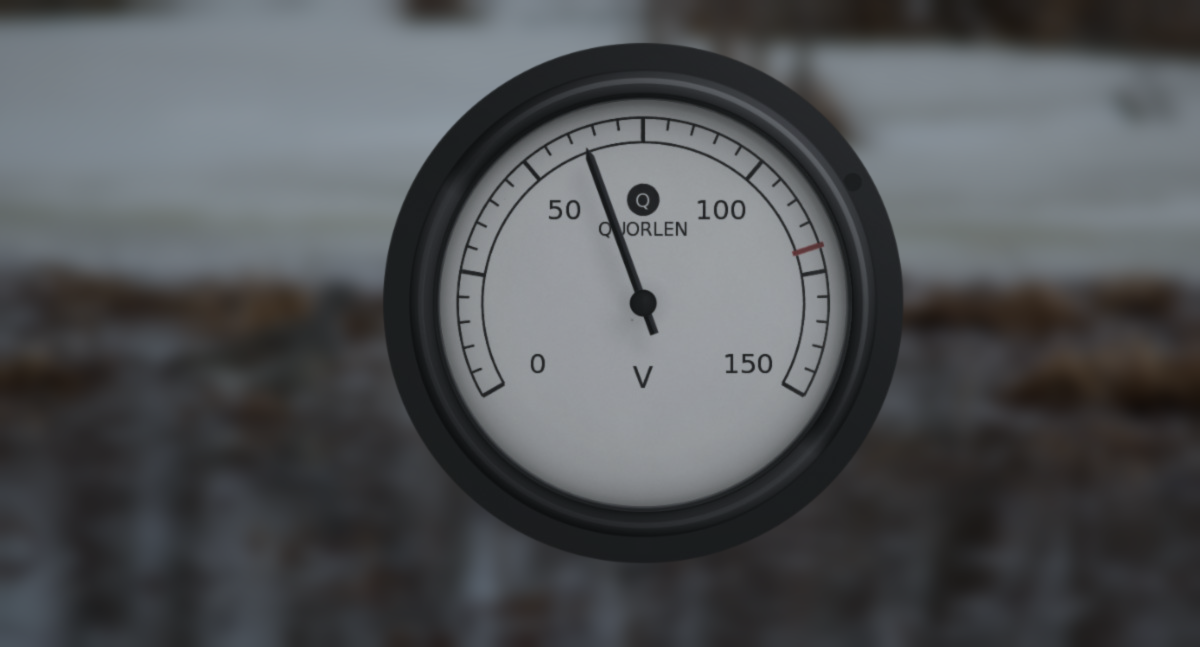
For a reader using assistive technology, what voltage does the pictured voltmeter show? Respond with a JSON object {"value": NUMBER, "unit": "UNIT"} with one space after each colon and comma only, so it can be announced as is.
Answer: {"value": 62.5, "unit": "V"}
